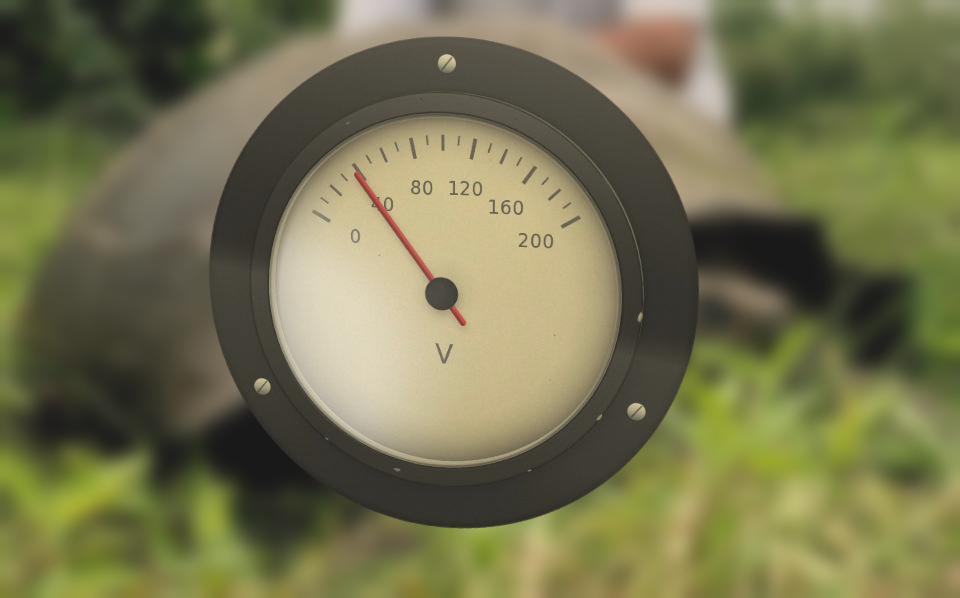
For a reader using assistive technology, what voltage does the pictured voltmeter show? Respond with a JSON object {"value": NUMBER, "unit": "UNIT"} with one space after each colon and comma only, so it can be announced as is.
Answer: {"value": 40, "unit": "V"}
